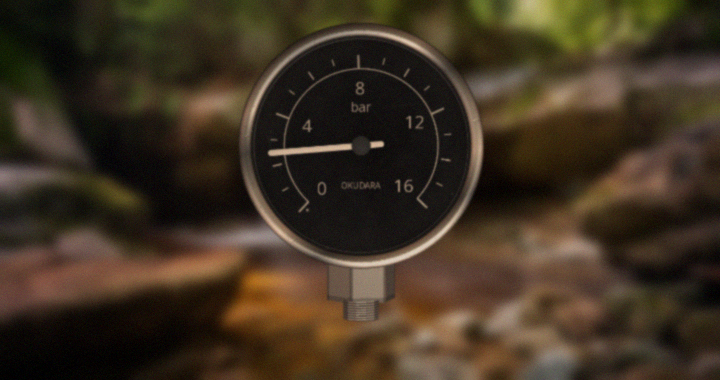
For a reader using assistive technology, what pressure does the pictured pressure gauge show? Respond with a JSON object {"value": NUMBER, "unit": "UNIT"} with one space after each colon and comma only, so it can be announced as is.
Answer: {"value": 2.5, "unit": "bar"}
